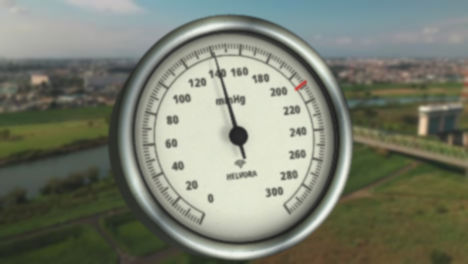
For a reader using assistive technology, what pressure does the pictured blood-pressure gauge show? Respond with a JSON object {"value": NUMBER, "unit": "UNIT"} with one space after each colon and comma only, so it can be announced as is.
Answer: {"value": 140, "unit": "mmHg"}
